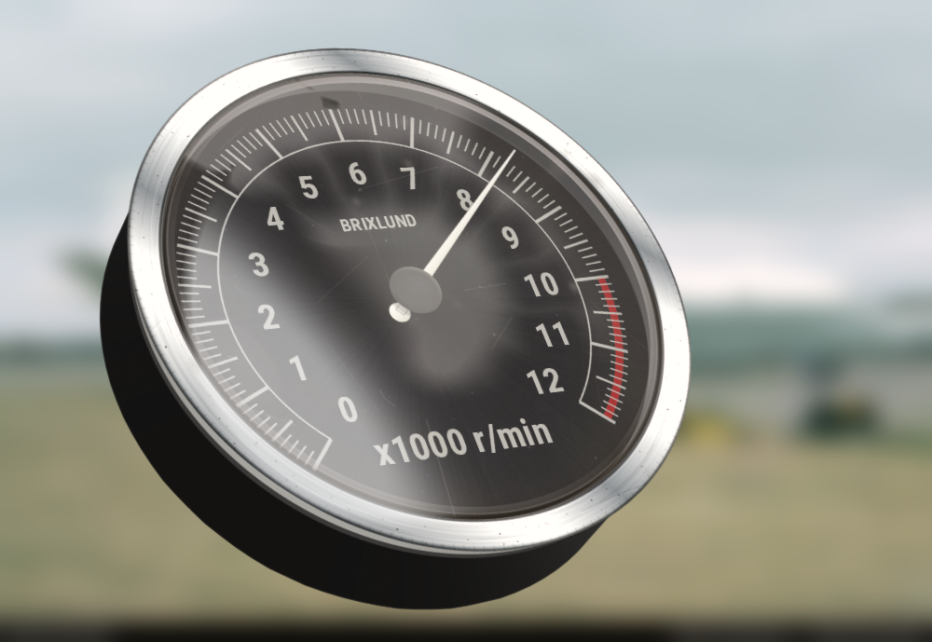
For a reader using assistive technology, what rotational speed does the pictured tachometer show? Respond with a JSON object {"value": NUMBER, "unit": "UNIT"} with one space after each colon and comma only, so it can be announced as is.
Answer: {"value": 8200, "unit": "rpm"}
